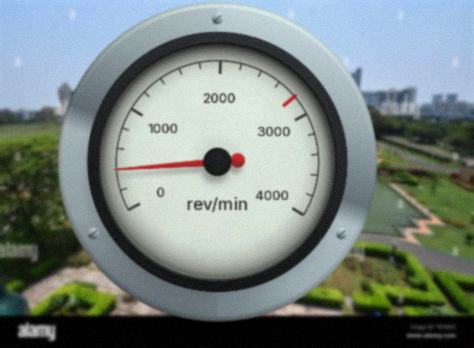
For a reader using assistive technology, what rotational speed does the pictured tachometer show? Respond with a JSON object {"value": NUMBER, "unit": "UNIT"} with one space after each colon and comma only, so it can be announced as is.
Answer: {"value": 400, "unit": "rpm"}
